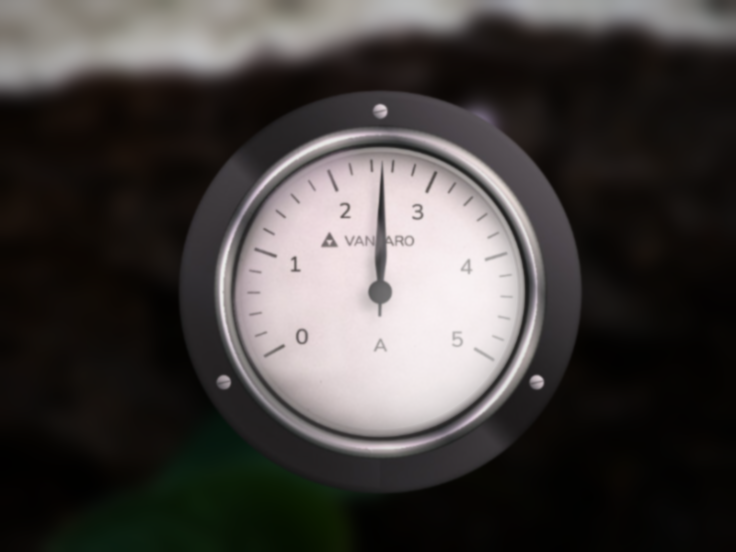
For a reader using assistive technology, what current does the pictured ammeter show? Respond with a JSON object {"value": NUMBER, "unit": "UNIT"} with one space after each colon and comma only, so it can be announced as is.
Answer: {"value": 2.5, "unit": "A"}
